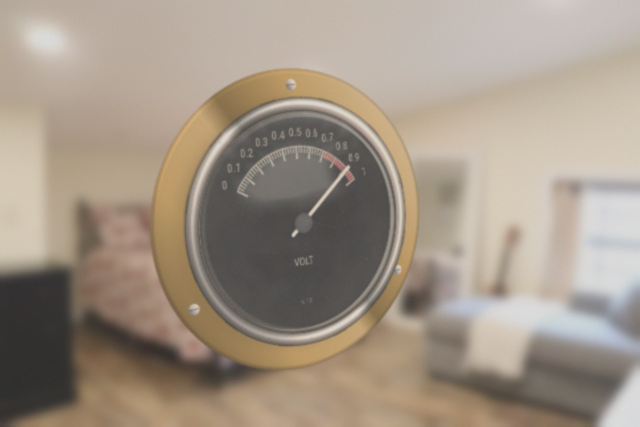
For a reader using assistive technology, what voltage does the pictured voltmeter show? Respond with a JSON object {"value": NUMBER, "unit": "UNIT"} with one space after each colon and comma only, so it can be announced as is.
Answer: {"value": 0.9, "unit": "V"}
